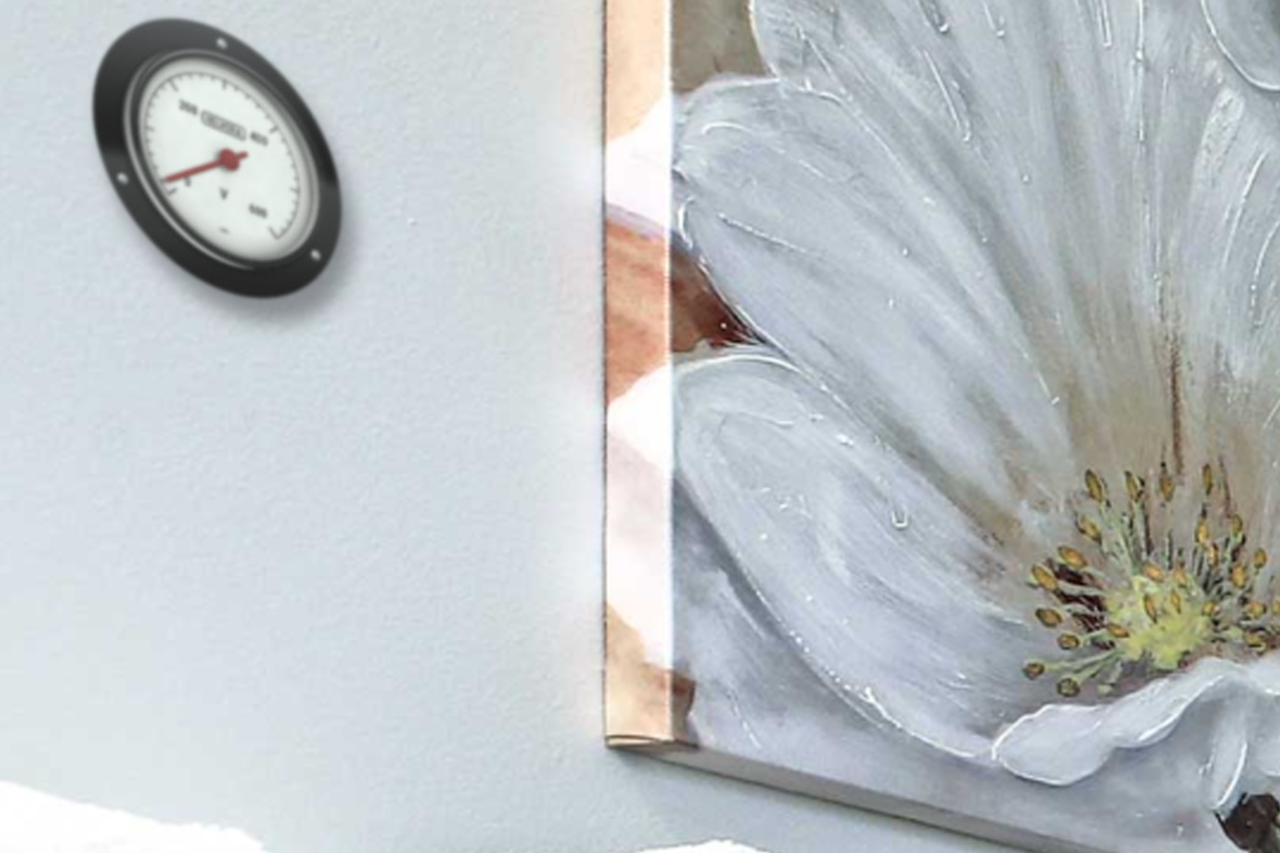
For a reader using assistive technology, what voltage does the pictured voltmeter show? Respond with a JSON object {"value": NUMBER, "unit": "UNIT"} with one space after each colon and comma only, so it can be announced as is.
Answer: {"value": 20, "unit": "V"}
